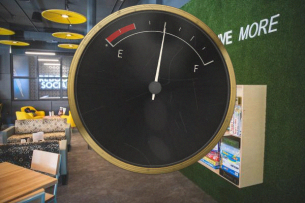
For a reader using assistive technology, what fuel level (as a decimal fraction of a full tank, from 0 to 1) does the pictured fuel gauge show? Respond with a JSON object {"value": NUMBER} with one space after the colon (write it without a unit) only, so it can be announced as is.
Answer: {"value": 0.5}
